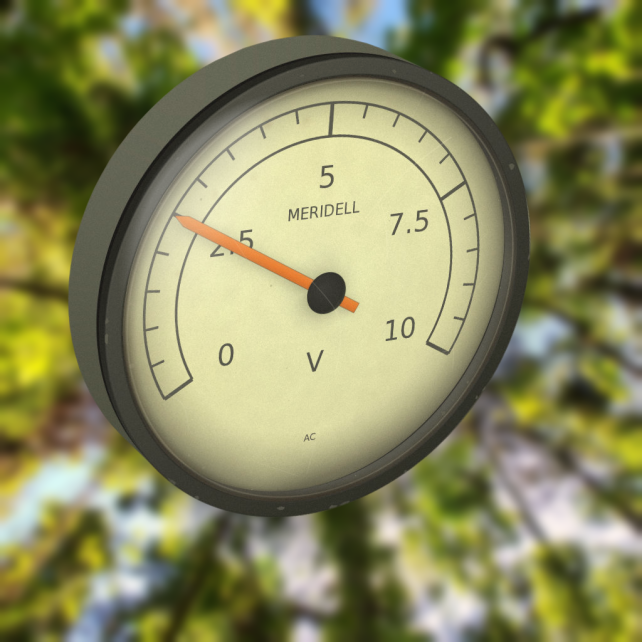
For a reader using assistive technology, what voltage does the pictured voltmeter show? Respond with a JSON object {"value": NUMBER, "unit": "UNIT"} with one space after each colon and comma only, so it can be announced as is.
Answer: {"value": 2.5, "unit": "V"}
